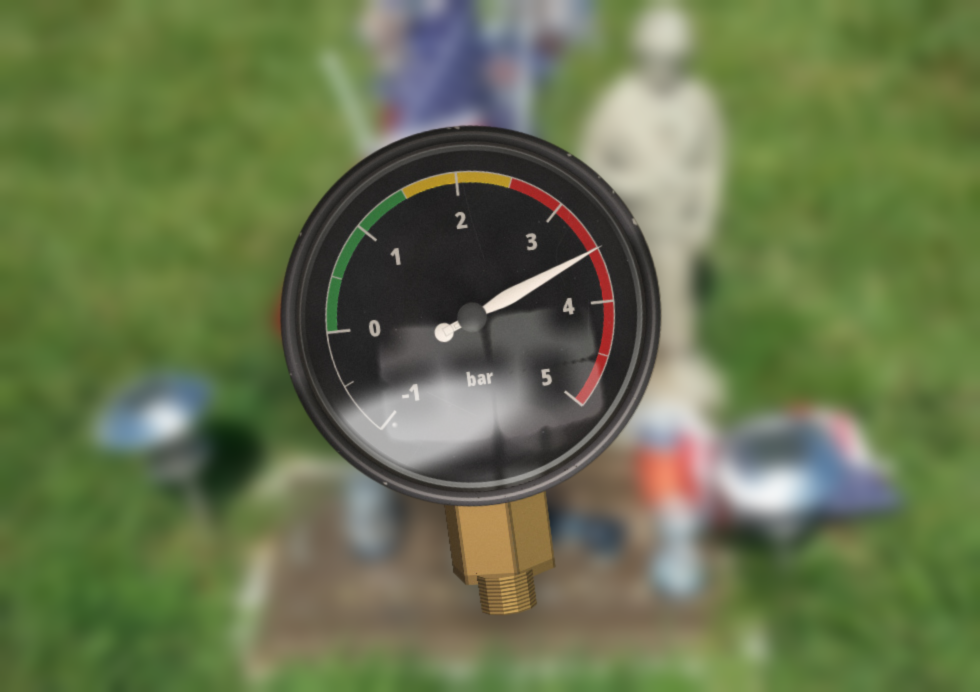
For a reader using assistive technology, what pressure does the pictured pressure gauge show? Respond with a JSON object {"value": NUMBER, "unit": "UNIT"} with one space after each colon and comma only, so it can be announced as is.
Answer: {"value": 3.5, "unit": "bar"}
